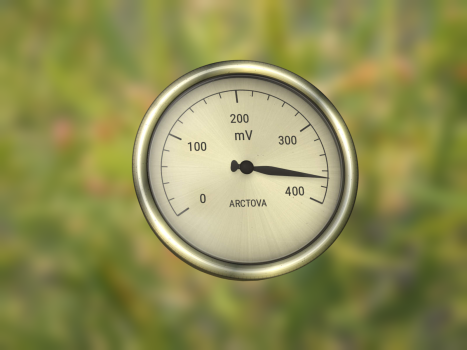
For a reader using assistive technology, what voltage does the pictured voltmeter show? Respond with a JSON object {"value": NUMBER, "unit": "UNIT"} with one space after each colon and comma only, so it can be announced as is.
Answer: {"value": 370, "unit": "mV"}
